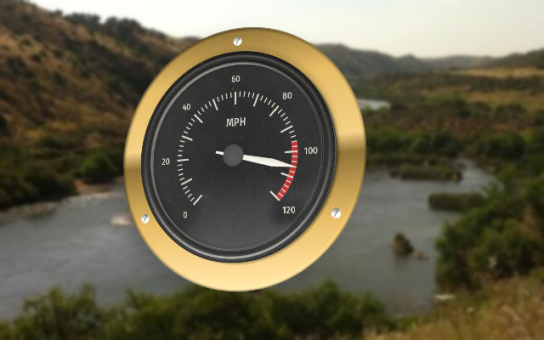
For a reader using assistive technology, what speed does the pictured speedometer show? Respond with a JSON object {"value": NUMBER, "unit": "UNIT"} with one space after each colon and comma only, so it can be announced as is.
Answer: {"value": 106, "unit": "mph"}
